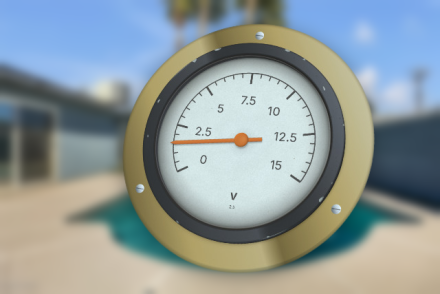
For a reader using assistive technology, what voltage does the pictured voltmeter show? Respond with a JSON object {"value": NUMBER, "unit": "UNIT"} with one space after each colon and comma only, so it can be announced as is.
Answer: {"value": 1.5, "unit": "V"}
